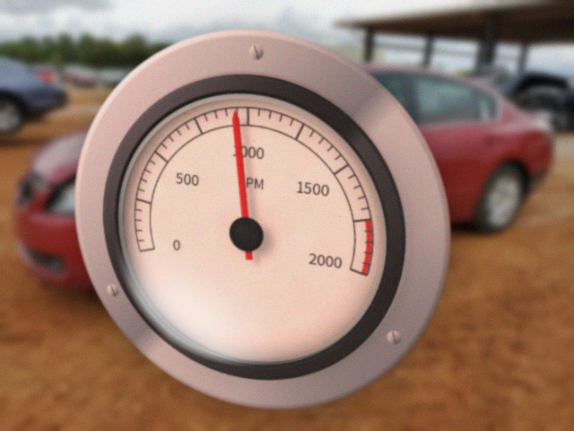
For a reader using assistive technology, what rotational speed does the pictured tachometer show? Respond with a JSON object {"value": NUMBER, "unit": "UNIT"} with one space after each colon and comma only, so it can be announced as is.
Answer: {"value": 950, "unit": "rpm"}
